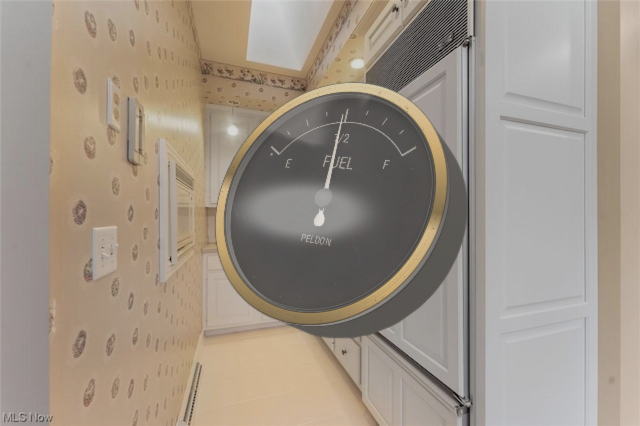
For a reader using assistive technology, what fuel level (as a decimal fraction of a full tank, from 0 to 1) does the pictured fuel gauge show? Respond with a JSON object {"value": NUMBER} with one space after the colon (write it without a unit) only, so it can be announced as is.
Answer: {"value": 0.5}
